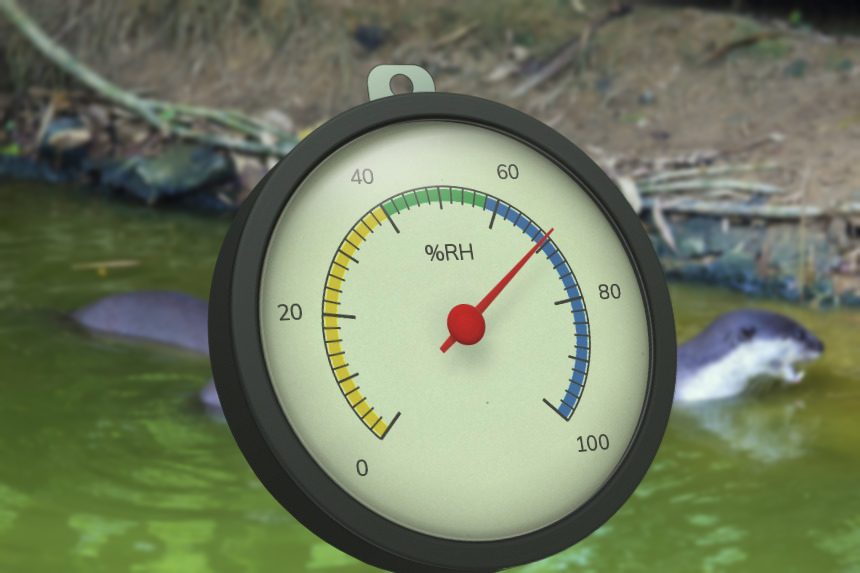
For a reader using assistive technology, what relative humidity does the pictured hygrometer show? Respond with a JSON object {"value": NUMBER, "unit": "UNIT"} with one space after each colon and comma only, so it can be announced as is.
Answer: {"value": 69, "unit": "%"}
